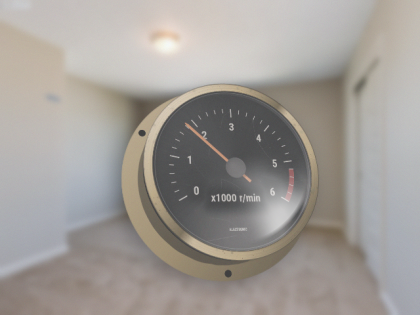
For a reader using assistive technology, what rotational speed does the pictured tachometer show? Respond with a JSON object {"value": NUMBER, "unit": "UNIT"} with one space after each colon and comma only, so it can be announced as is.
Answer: {"value": 1800, "unit": "rpm"}
